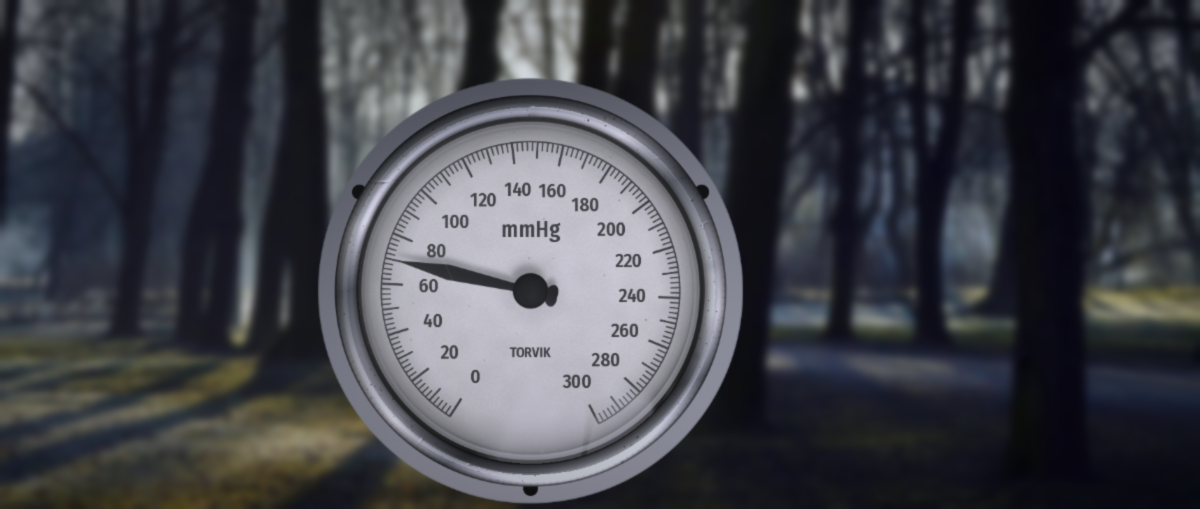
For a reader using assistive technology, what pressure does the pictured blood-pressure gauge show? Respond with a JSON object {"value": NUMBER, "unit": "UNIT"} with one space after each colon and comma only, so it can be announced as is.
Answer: {"value": 70, "unit": "mmHg"}
